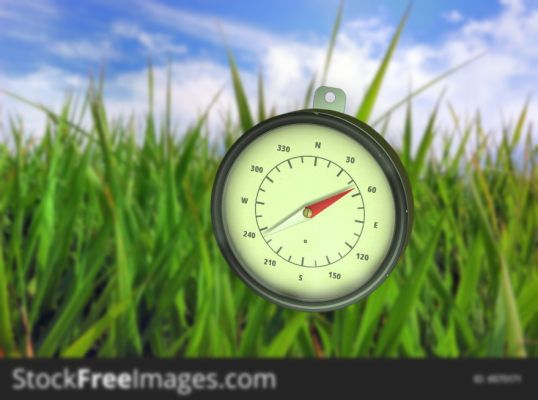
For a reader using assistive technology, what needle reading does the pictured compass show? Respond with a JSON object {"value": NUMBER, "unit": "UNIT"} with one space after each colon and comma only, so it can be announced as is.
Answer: {"value": 52.5, "unit": "°"}
